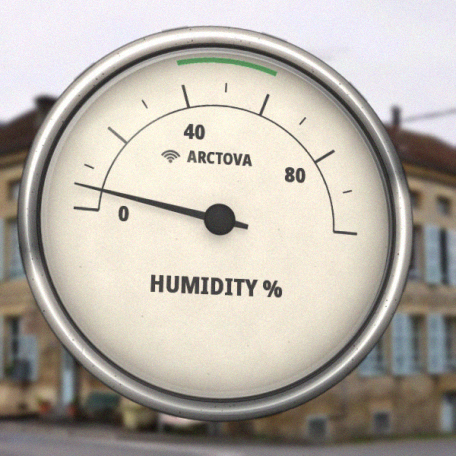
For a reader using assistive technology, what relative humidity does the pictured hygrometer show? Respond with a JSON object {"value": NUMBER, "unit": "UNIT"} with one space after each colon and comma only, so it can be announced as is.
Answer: {"value": 5, "unit": "%"}
